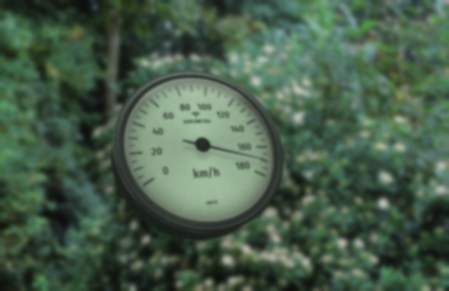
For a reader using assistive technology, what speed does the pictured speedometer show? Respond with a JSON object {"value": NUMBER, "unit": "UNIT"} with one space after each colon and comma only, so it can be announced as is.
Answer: {"value": 170, "unit": "km/h"}
